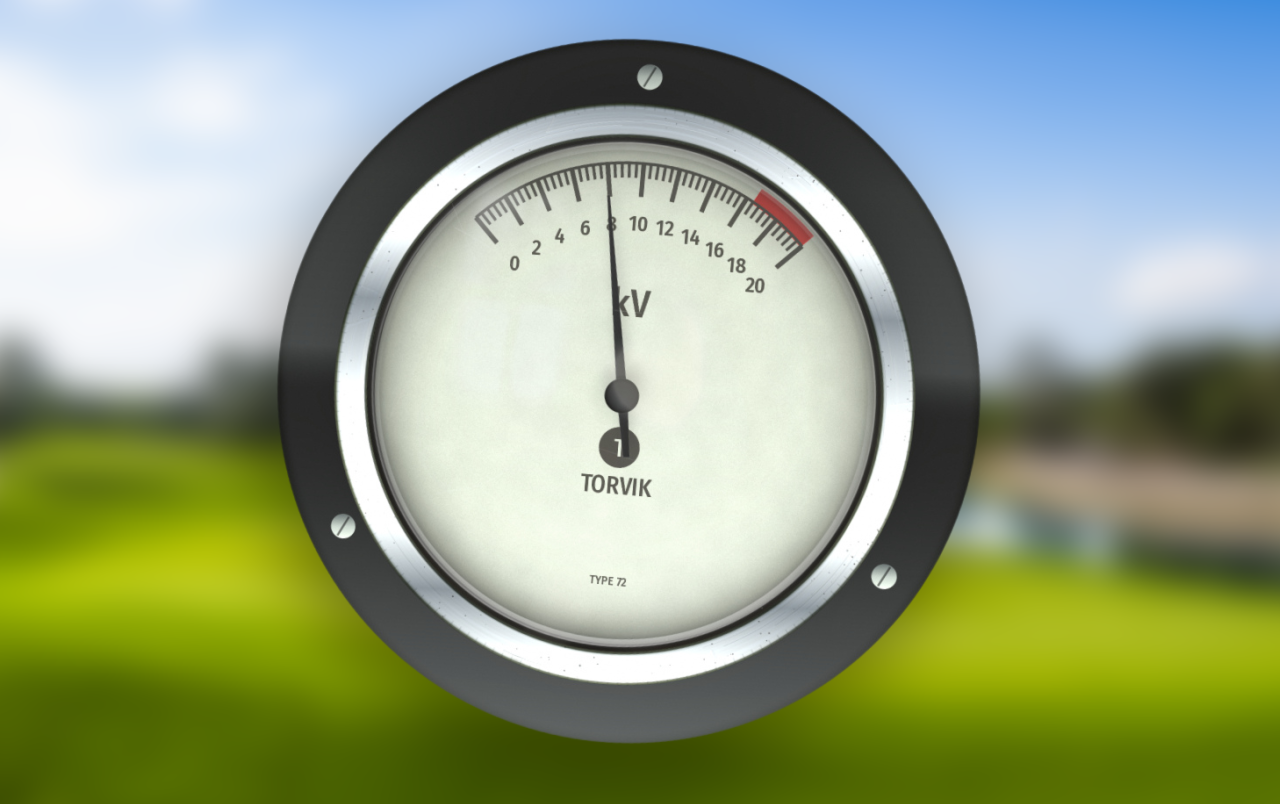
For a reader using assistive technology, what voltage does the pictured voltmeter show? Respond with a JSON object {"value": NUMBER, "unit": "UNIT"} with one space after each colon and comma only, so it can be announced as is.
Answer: {"value": 8, "unit": "kV"}
